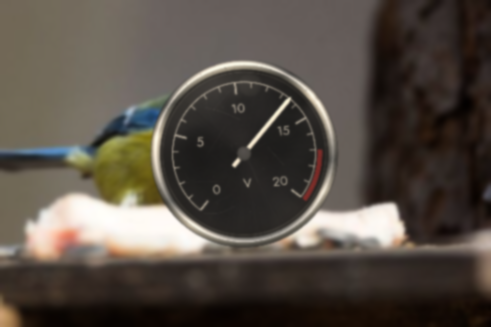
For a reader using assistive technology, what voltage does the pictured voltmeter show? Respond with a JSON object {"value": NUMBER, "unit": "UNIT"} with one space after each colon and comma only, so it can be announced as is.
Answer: {"value": 13.5, "unit": "V"}
